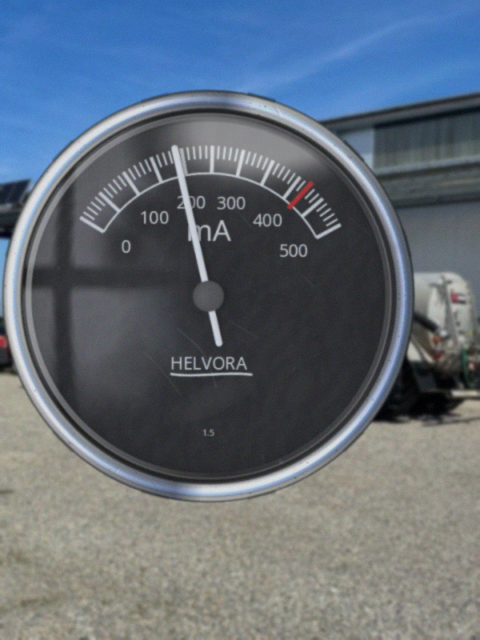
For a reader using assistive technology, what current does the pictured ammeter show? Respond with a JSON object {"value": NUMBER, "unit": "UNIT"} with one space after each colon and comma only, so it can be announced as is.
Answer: {"value": 190, "unit": "mA"}
